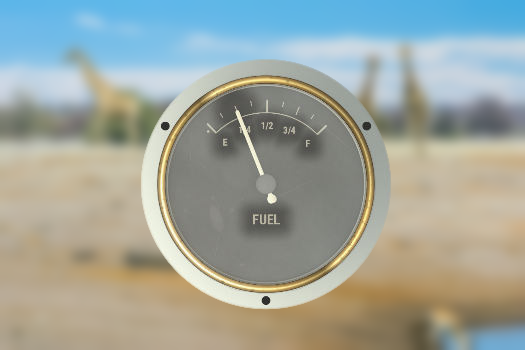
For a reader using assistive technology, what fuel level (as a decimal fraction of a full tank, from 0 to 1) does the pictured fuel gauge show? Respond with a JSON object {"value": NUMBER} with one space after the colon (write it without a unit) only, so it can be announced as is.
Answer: {"value": 0.25}
